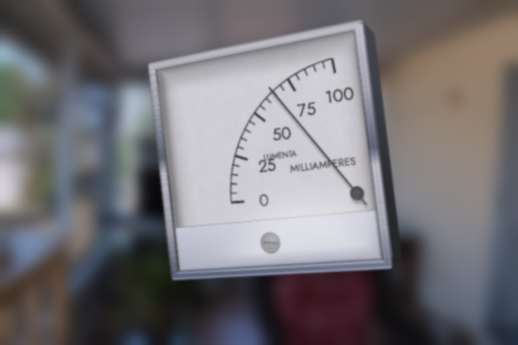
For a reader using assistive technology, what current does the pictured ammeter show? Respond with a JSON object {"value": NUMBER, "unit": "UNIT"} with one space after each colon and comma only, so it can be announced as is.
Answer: {"value": 65, "unit": "mA"}
